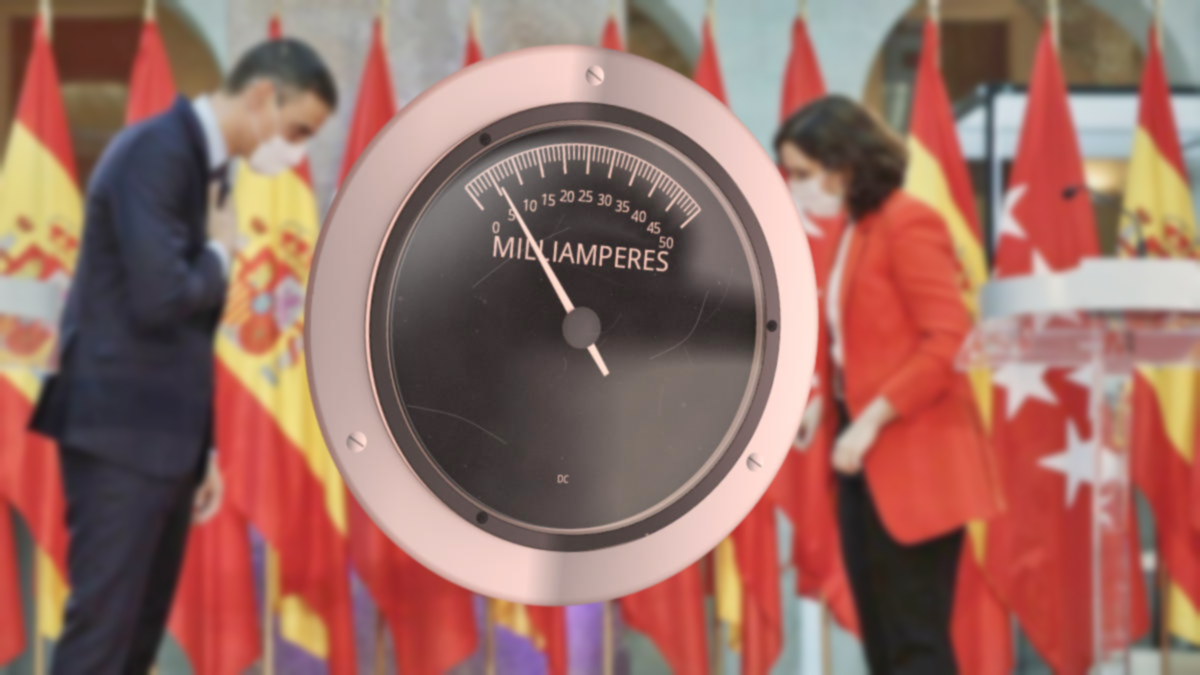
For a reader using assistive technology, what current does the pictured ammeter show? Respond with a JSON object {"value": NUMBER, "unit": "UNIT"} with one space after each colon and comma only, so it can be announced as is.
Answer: {"value": 5, "unit": "mA"}
